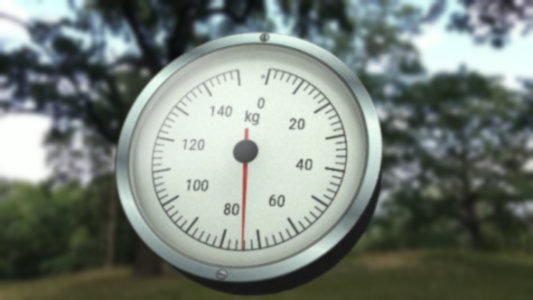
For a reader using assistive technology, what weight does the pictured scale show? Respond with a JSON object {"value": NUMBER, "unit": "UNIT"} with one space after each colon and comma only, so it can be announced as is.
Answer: {"value": 74, "unit": "kg"}
